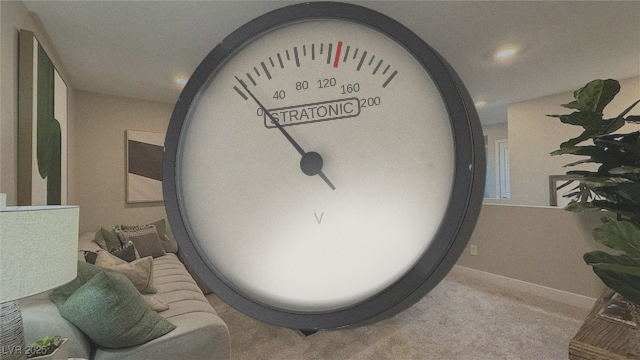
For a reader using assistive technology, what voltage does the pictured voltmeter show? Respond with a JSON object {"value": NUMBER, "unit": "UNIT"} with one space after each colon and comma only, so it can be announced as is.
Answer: {"value": 10, "unit": "V"}
